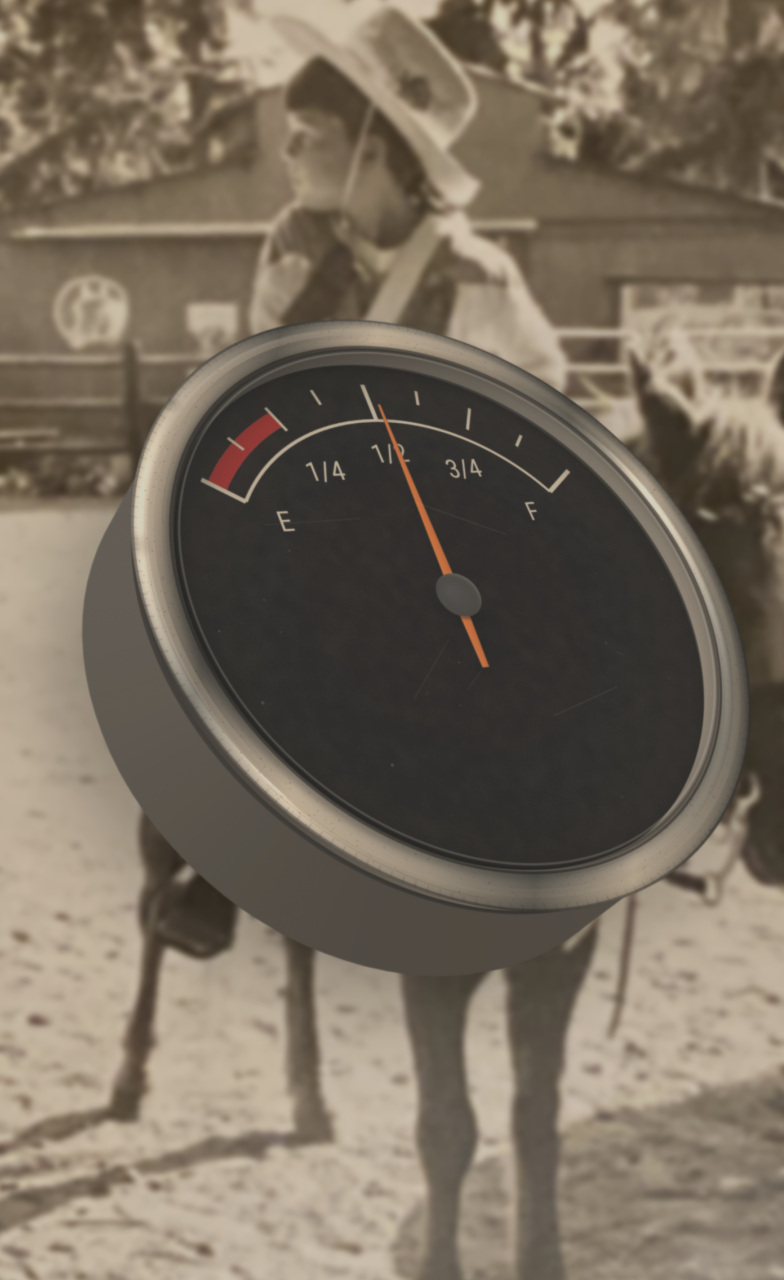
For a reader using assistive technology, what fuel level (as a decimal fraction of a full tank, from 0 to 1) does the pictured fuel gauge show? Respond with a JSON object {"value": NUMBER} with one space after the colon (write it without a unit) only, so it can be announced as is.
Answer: {"value": 0.5}
